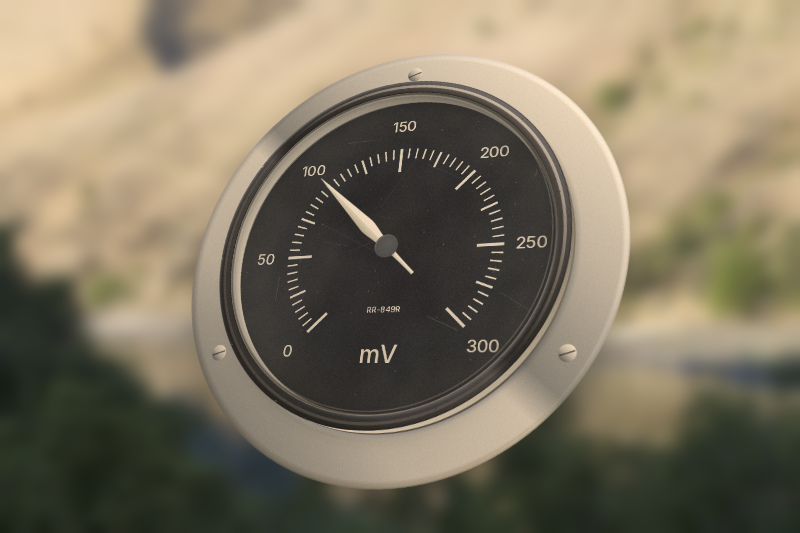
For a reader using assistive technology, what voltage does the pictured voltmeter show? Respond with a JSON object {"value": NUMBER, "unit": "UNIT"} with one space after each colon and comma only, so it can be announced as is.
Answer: {"value": 100, "unit": "mV"}
